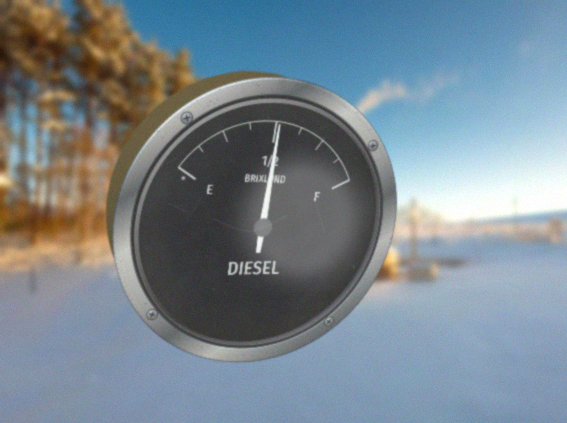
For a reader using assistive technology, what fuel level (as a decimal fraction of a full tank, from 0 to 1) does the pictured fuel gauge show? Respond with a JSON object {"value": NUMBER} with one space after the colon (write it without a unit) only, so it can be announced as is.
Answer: {"value": 0.5}
